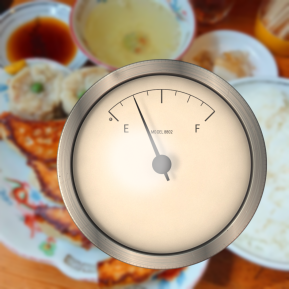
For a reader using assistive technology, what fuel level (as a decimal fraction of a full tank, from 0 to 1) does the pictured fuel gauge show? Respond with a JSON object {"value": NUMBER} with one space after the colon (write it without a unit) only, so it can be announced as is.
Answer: {"value": 0.25}
